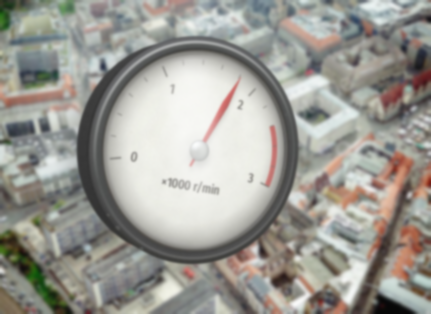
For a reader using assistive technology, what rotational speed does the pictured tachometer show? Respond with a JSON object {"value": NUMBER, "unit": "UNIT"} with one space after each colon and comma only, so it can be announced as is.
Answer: {"value": 1800, "unit": "rpm"}
